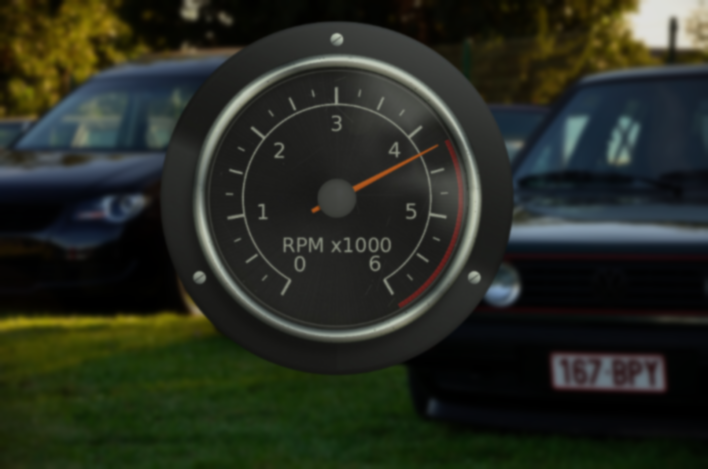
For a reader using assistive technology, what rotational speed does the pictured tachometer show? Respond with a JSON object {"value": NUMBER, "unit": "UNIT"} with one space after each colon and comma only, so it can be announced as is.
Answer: {"value": 4250, "unit": "rpm"}
